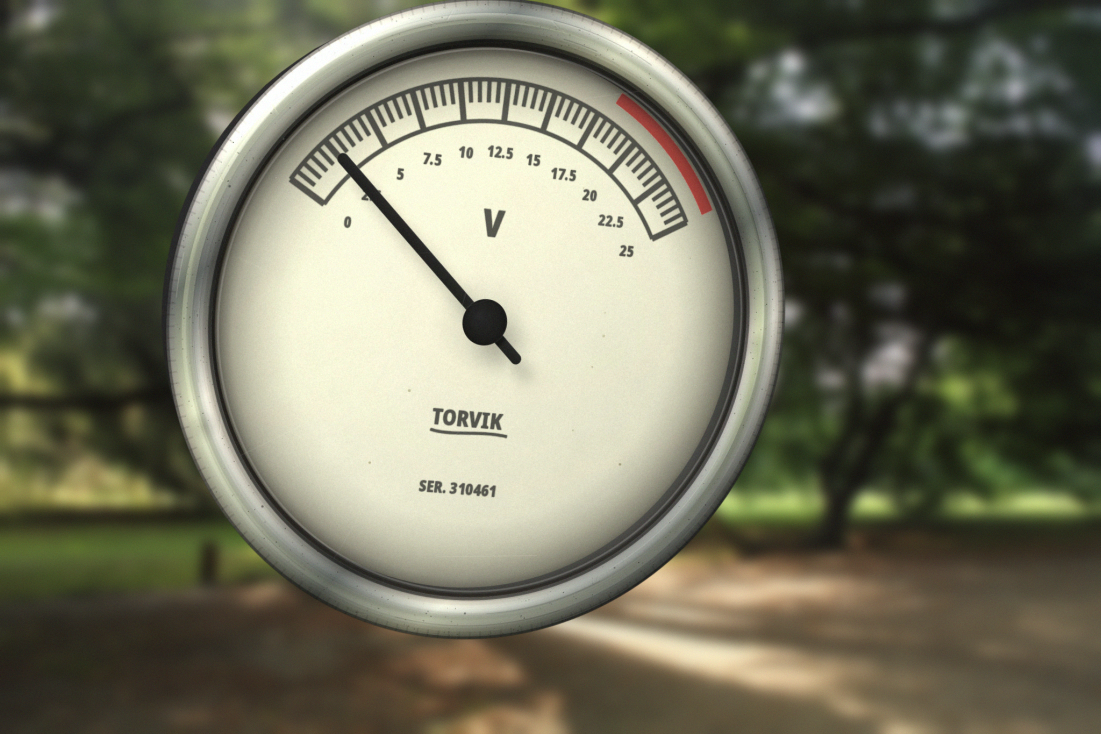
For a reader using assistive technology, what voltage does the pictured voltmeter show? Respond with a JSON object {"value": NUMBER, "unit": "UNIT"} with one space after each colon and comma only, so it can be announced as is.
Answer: {"value": 2.5, "unit": "V"}
